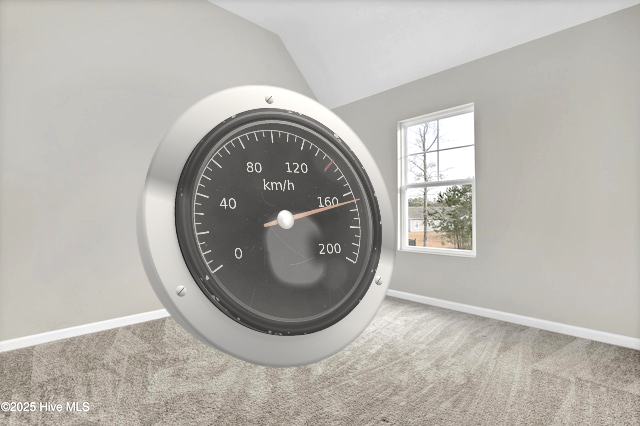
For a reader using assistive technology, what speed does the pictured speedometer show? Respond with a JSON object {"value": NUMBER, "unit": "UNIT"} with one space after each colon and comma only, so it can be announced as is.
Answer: {"value": 165, "unit": "km/h"}
